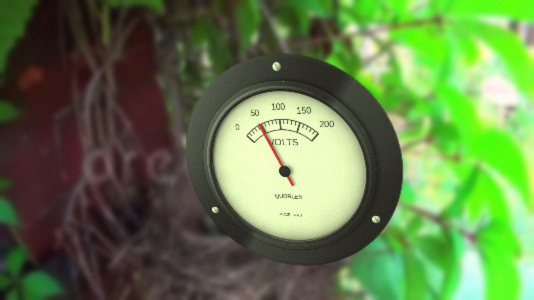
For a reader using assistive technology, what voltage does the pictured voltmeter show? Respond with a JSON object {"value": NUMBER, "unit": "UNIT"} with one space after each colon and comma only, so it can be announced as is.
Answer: {"value": 50, "unit": "V"}
